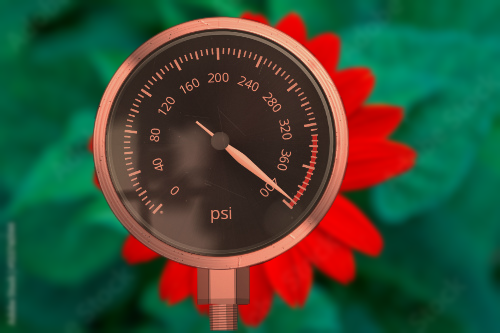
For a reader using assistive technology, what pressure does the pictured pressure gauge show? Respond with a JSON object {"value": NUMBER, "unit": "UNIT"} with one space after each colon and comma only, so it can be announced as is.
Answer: {"value": 395, "unit": "psi"}
